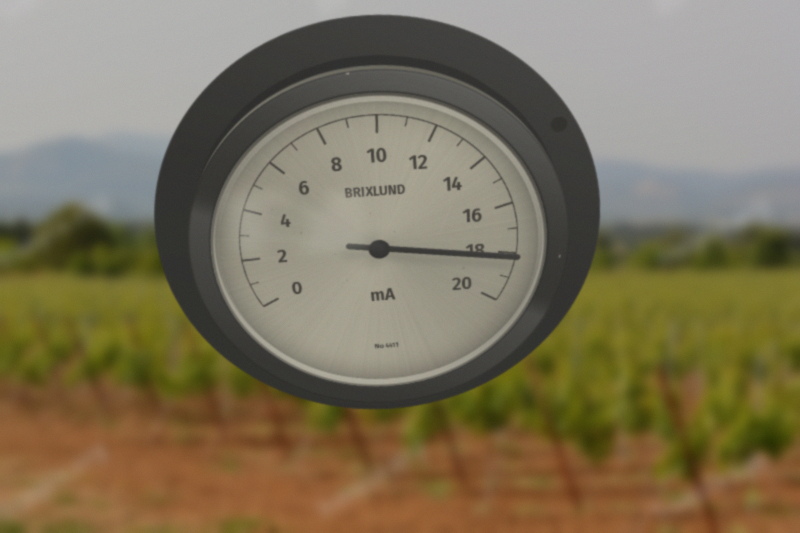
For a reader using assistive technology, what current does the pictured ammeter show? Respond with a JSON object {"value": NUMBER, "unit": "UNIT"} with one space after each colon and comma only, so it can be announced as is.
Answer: {"value": 18, "unit": "mA"}
